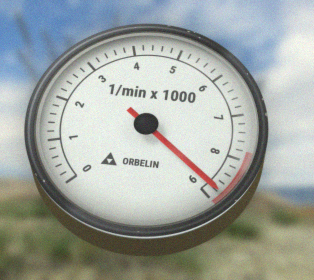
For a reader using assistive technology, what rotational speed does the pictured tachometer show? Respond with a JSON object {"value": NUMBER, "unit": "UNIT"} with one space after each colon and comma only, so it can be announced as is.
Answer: {"value": 8800, "unit": "rpm"}
